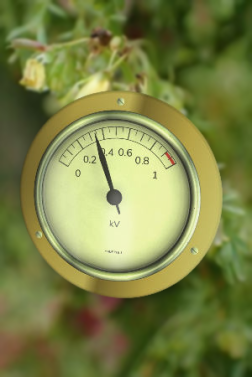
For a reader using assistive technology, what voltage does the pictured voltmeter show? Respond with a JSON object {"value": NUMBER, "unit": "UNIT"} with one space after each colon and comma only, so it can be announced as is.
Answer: {"value": 0.35, "unit": "kV"}
